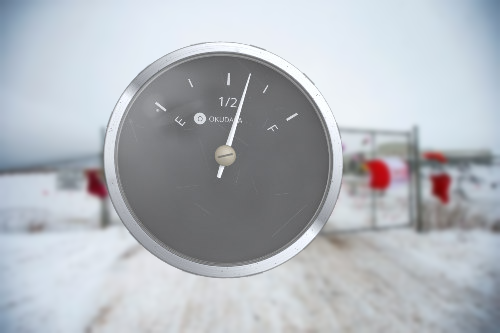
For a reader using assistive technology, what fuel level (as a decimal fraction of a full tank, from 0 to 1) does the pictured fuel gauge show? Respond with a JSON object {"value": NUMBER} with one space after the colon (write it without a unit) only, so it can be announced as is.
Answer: {"value": 0.625}
